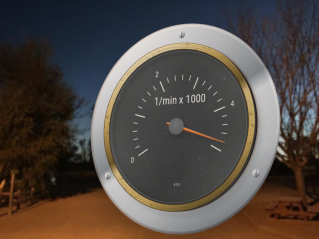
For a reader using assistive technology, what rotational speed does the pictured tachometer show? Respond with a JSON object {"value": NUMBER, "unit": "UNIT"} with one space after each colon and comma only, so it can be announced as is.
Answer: {"value": 4800, "unit": "rpm"}
